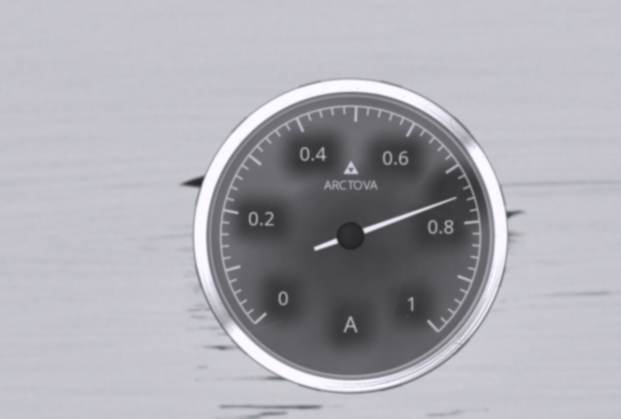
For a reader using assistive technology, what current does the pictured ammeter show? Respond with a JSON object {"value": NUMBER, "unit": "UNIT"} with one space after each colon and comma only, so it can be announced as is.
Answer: {"value": 0.75, "unit": "A"}
